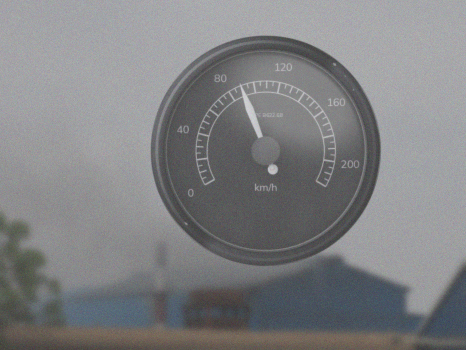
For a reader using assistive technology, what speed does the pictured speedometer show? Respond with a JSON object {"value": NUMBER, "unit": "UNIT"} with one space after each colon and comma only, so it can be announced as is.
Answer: {"value": 90, "unit": "km/h"}
